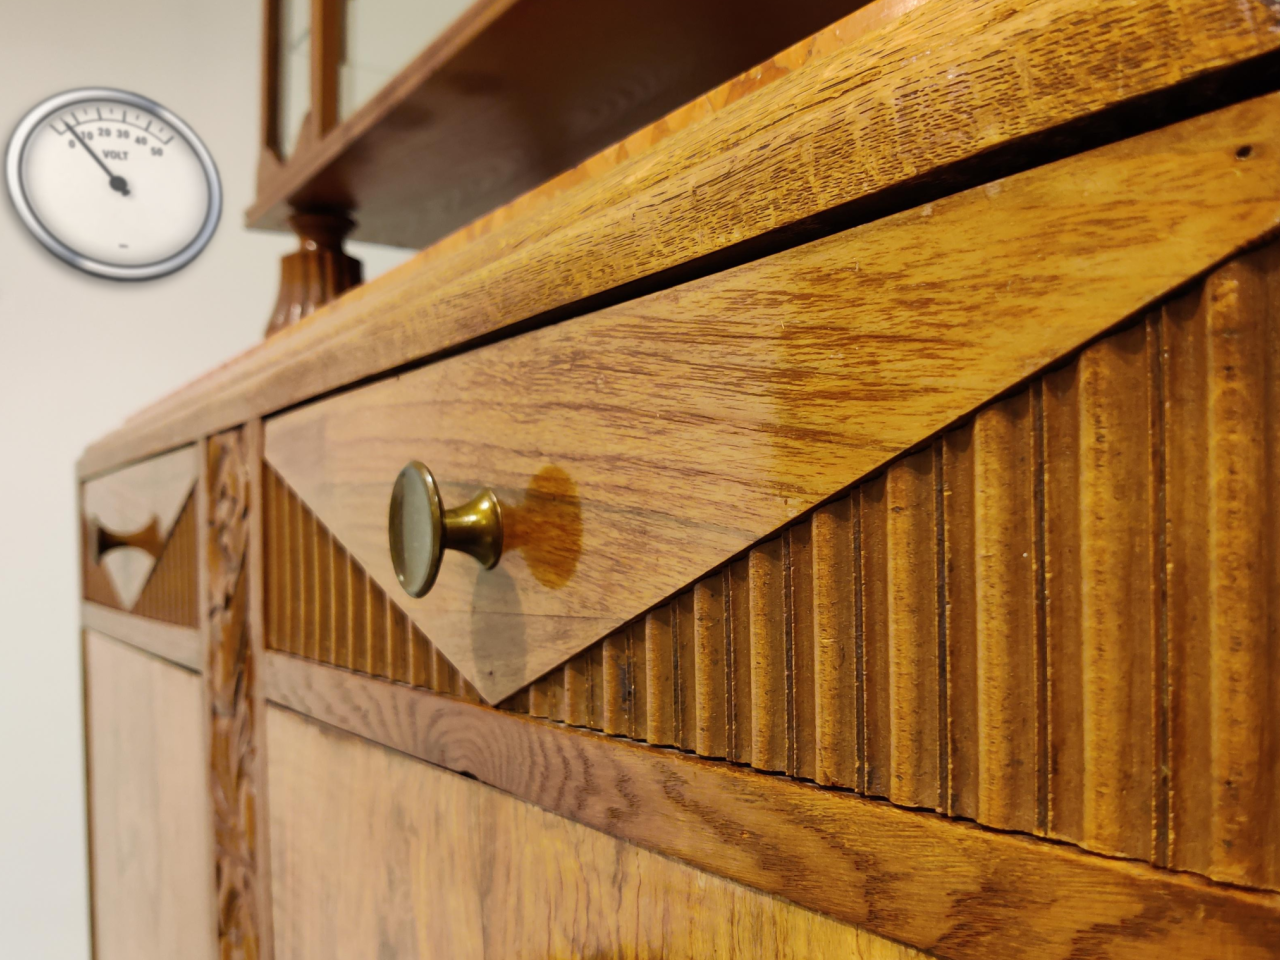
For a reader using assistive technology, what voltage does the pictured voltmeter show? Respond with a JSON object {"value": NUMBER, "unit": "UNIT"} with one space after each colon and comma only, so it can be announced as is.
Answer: {"value": 5, "unit": "V"}
